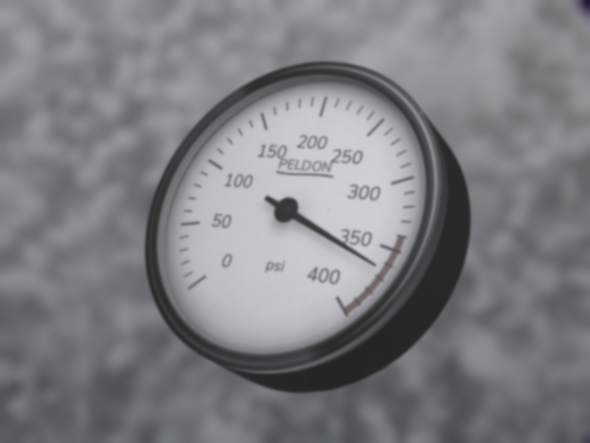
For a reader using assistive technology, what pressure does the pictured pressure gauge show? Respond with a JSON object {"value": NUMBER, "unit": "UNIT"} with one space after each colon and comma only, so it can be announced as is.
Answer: {"value": 365, "unit": "psi"}
